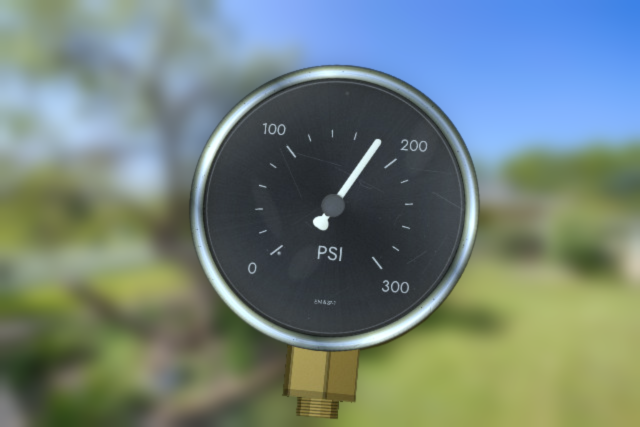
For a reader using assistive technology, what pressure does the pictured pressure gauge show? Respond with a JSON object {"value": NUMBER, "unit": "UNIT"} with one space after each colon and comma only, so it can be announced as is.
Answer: {"value": 180, "unit": "psi"}
